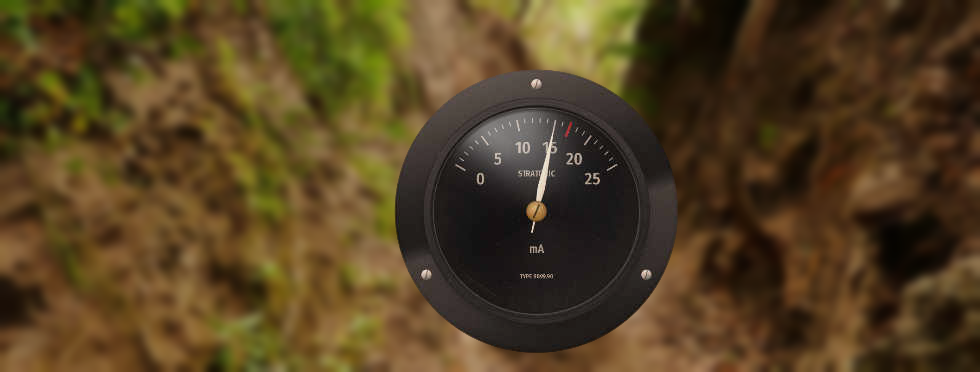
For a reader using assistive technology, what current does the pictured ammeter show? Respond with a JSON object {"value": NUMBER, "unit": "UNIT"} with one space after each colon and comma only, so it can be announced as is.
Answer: {"value": 15, "unit": "mA"}
